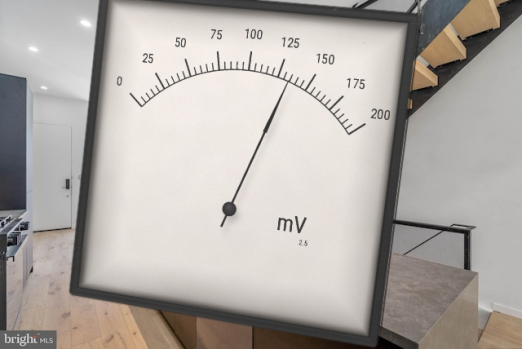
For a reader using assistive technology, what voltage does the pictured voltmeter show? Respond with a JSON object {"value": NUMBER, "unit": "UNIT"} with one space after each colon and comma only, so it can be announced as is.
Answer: {"value": 135, "unit": "mV"}
